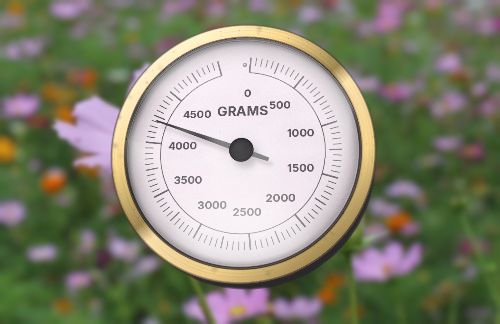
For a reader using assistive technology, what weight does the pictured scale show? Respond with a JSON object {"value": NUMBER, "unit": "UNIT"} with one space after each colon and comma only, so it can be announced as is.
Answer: {"value": 4200, "unit": "g"}
